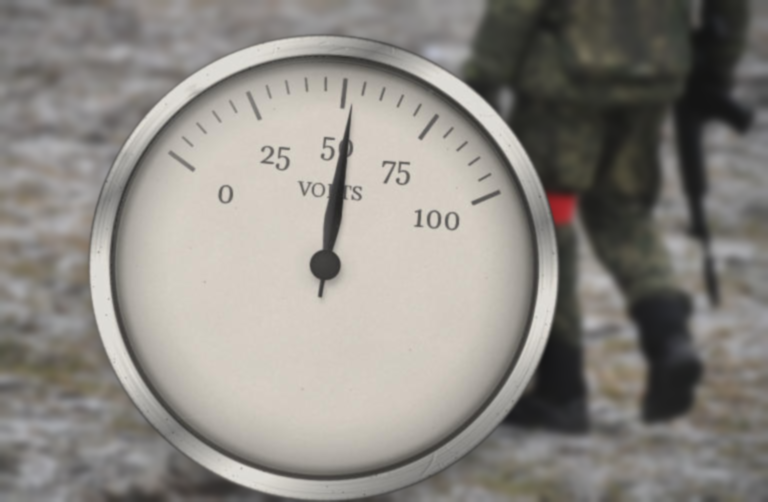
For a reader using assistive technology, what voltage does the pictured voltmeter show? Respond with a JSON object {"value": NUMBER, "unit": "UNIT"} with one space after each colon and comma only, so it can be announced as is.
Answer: {"value": 52.5, "unit": "V"}
